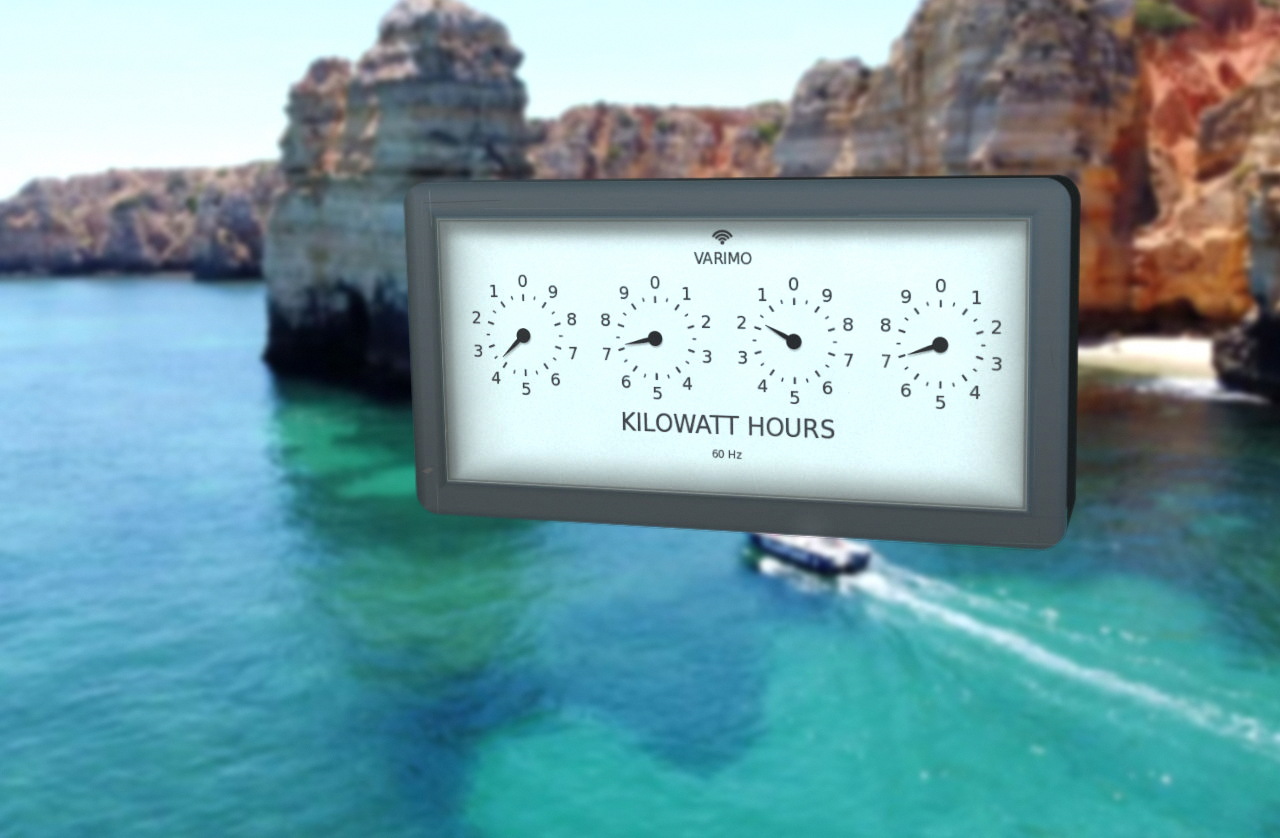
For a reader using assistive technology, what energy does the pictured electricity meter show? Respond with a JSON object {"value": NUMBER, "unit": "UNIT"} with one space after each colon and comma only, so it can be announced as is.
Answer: {"value": 3717, "unit": "kWh"}
